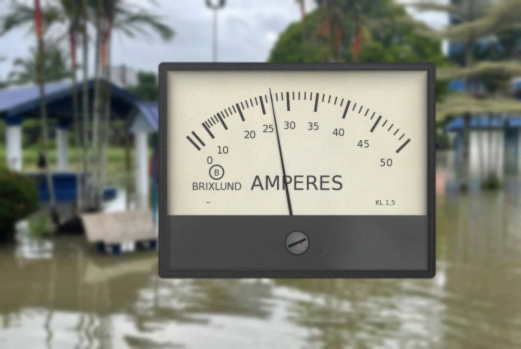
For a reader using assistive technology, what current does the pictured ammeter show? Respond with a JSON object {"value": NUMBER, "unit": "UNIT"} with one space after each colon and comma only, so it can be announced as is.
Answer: {"value": 27, "unit": "A"}
